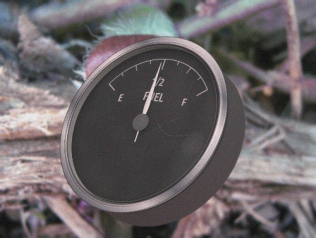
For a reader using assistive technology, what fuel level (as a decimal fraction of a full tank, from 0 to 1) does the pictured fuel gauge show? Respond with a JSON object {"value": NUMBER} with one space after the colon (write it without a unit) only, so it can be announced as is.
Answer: {"value": 0.5}
